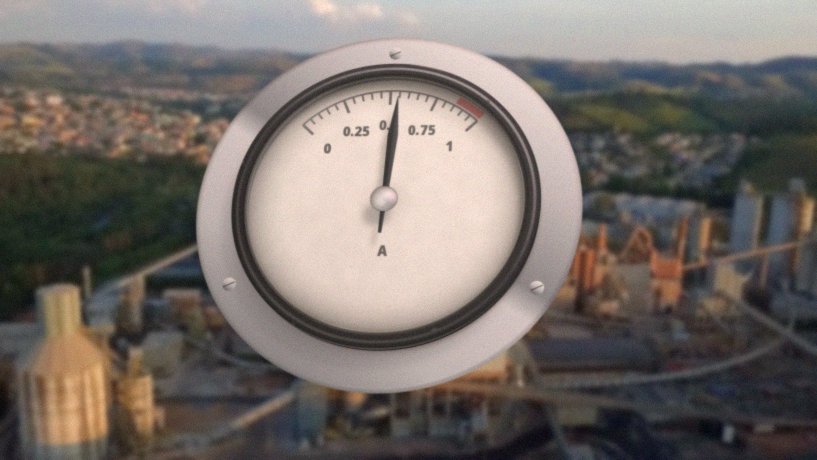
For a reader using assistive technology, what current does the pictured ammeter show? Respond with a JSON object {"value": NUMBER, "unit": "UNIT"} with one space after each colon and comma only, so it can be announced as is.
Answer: {"value": 0.55, "unit": "A"}
